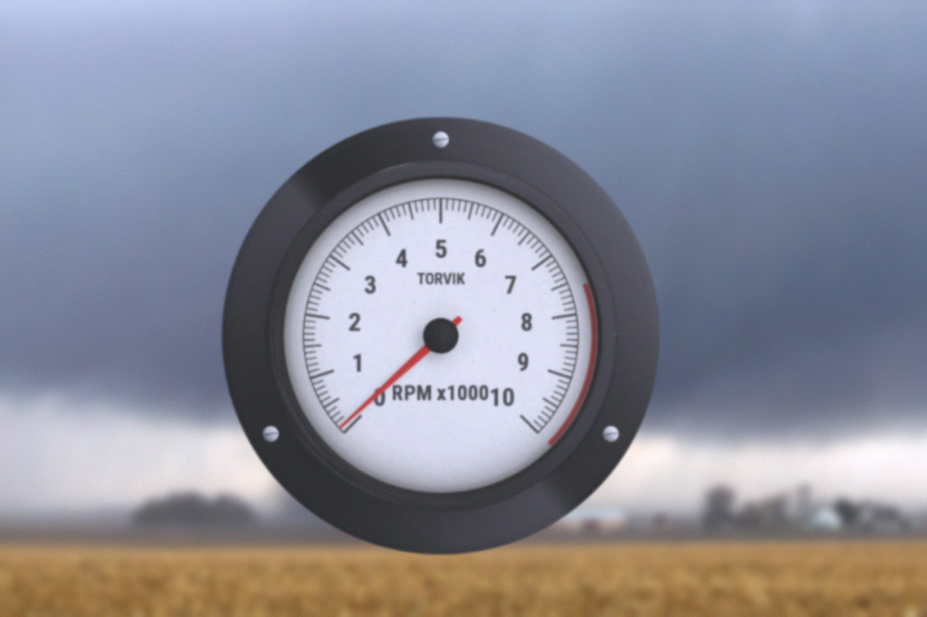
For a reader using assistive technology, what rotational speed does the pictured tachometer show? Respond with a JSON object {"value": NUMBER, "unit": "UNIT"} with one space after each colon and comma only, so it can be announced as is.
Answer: {"value": 100, "unit": "rpm"}
